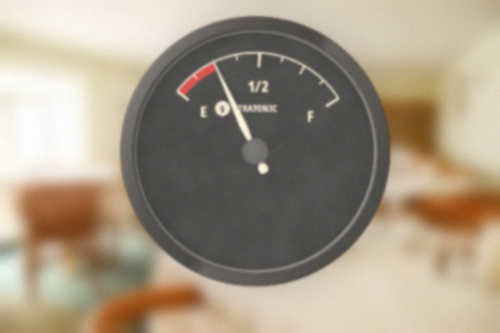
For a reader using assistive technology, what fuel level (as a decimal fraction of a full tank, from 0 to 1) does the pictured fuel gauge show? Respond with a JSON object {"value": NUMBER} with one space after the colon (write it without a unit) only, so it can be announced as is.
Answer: {"value": 0.25}
